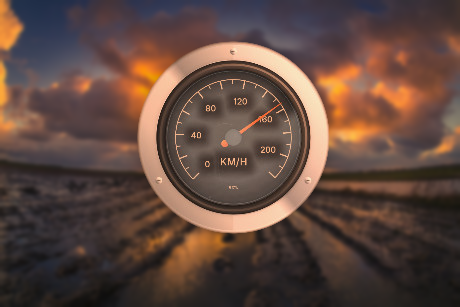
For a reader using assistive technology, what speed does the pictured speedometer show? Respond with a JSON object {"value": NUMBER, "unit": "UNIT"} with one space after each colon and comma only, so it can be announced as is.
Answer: {"value": 155, "unit": "km/h"}
